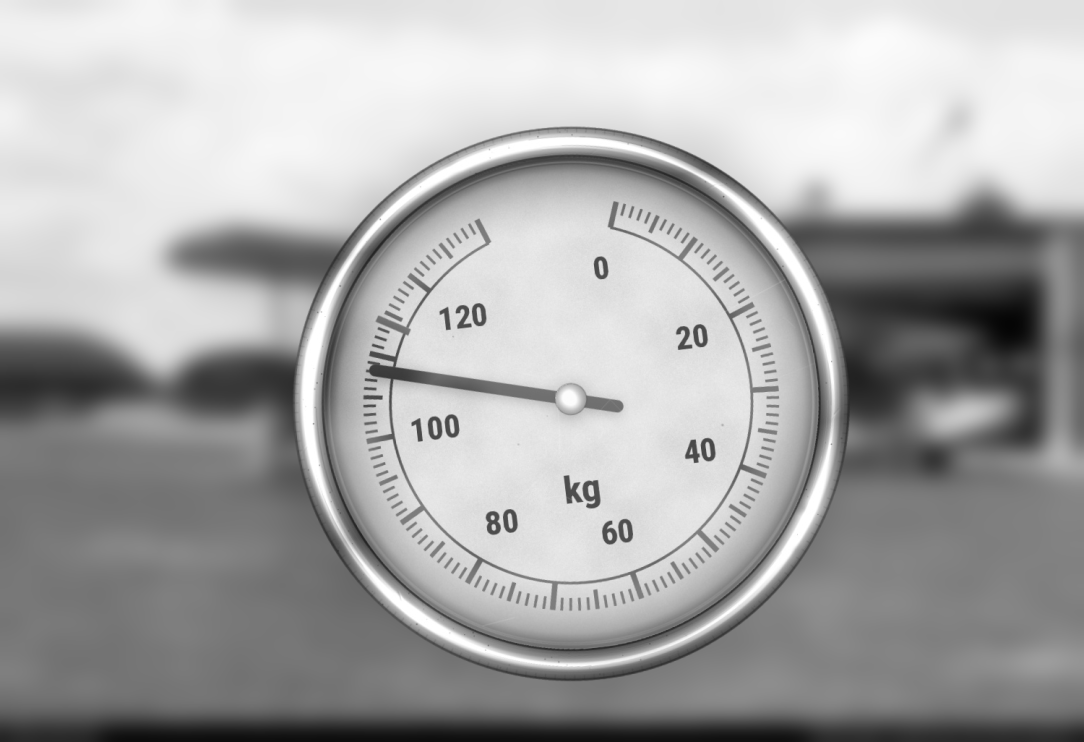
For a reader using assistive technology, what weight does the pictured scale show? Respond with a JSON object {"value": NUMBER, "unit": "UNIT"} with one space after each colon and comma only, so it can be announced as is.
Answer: {"value": 108, "unit": "kg"}
